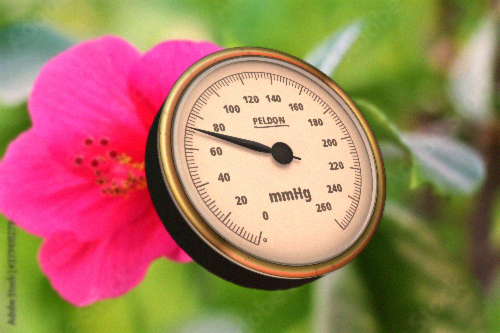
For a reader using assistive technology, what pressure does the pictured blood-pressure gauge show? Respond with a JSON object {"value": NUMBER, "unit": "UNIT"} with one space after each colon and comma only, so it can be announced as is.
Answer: {"value": 70, "unit": "mmHg"}
